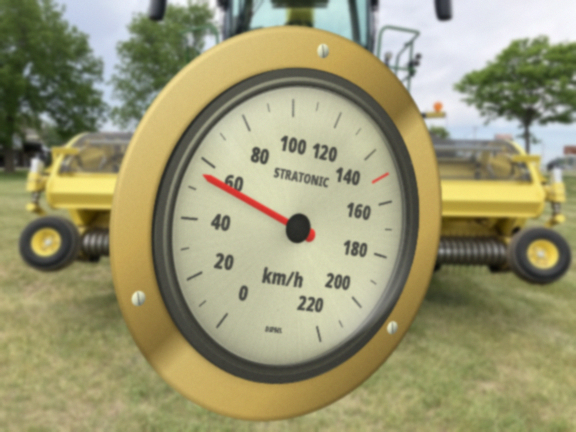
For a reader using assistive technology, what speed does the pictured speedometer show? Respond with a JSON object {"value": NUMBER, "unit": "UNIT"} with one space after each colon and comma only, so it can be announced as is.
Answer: {"value": 55, "unit": "km/h"}
